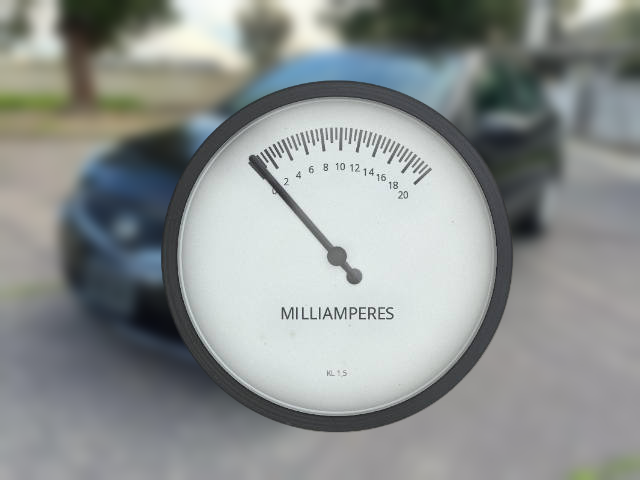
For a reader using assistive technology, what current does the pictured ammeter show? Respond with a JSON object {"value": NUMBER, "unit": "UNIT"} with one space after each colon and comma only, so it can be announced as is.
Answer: {"value": 0.5, "unit": "mA"}
